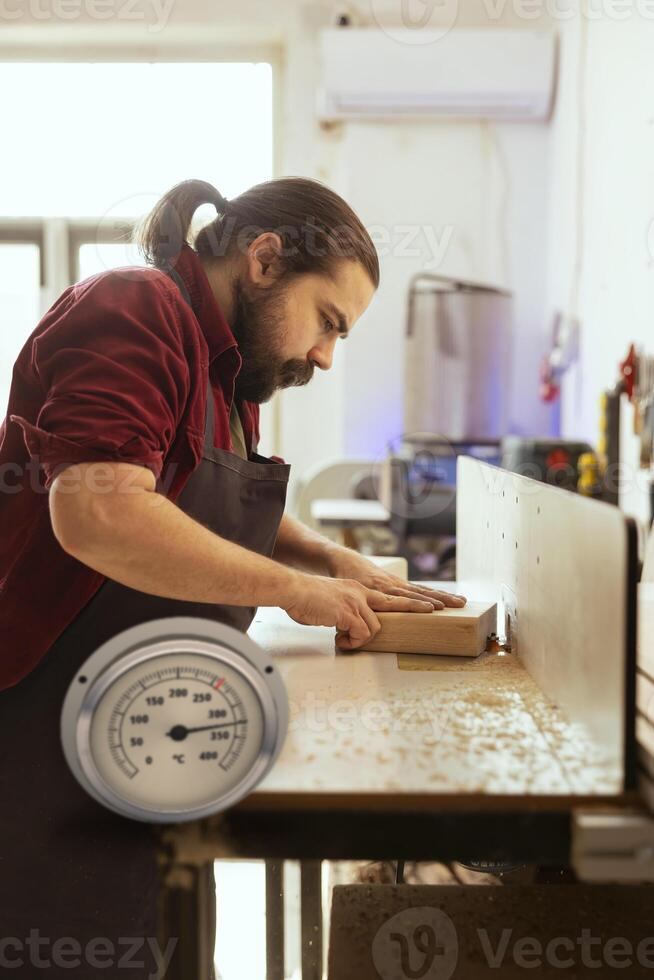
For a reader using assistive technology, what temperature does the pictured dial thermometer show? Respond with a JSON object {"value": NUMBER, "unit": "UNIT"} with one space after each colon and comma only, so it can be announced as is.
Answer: {"value": 325, "unit": "°C"}
